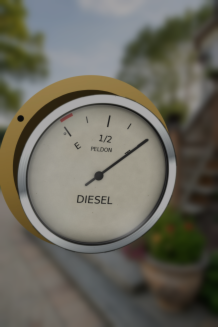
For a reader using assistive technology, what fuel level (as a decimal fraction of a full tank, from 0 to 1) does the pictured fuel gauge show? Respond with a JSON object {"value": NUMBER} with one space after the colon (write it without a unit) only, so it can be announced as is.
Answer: {"value": 1}
